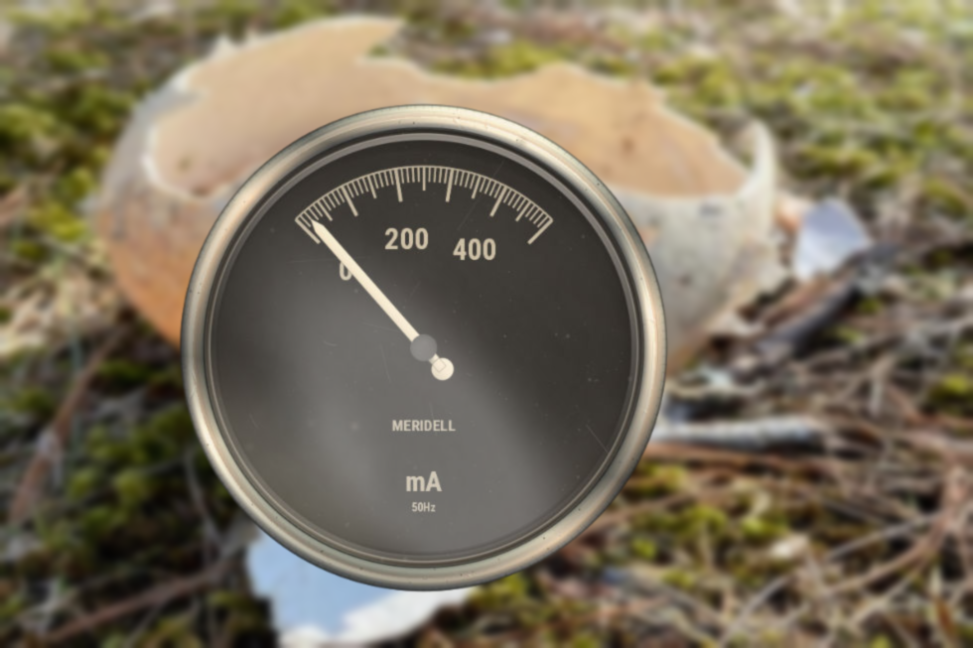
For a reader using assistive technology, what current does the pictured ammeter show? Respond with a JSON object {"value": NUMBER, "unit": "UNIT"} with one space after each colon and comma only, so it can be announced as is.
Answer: {"value": 20, "unit": "mA"}
